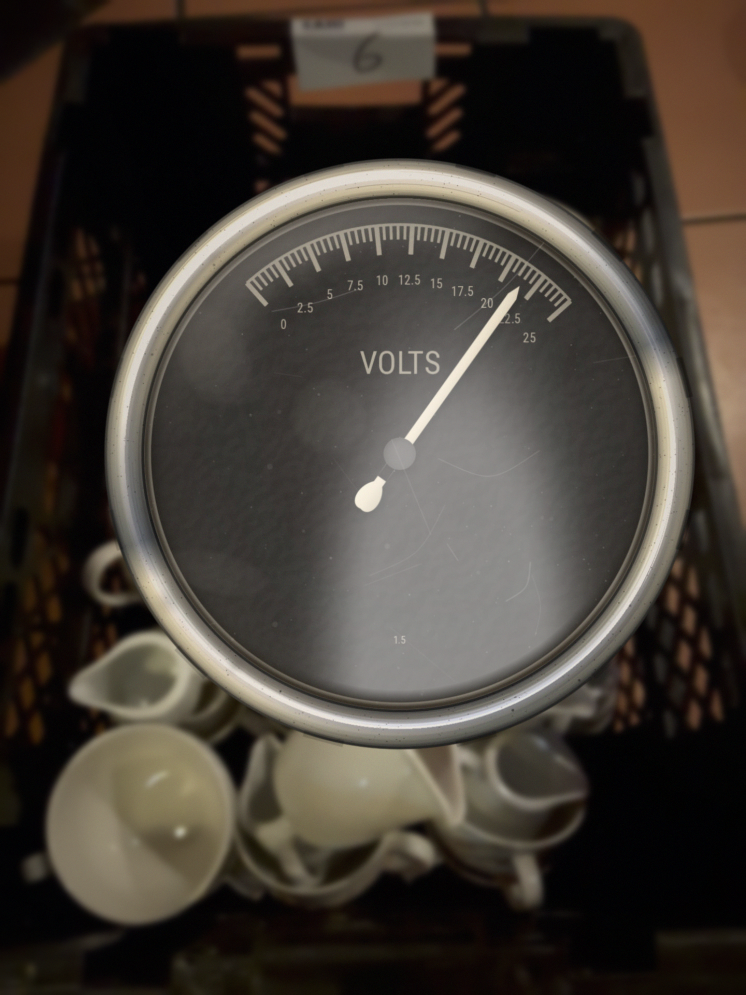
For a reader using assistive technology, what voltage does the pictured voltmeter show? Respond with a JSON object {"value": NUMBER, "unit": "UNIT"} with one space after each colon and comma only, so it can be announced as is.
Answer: {"value": 21.5, "unit": "V"}
